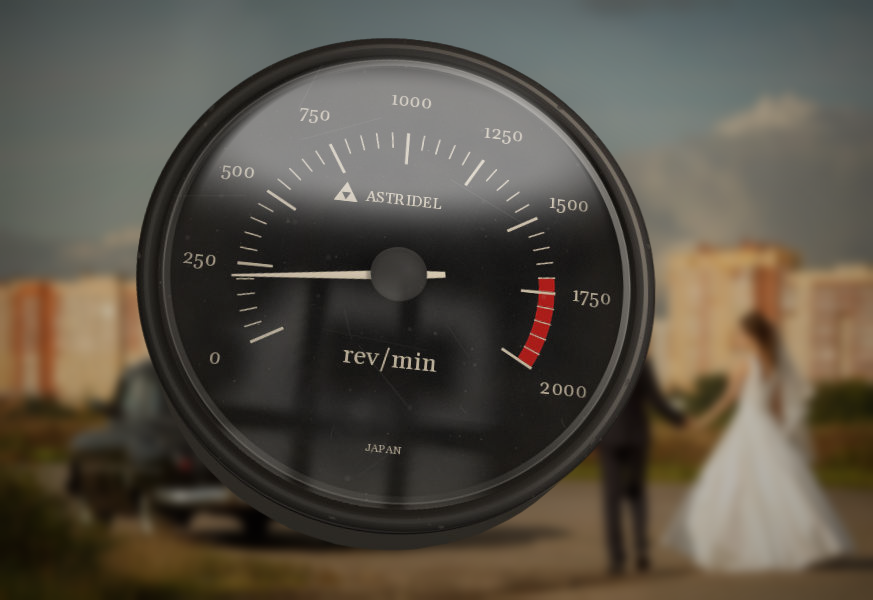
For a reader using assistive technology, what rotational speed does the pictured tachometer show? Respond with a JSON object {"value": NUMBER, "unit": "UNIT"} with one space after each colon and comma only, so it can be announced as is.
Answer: {"value": 200, "unit": "rpm"}
